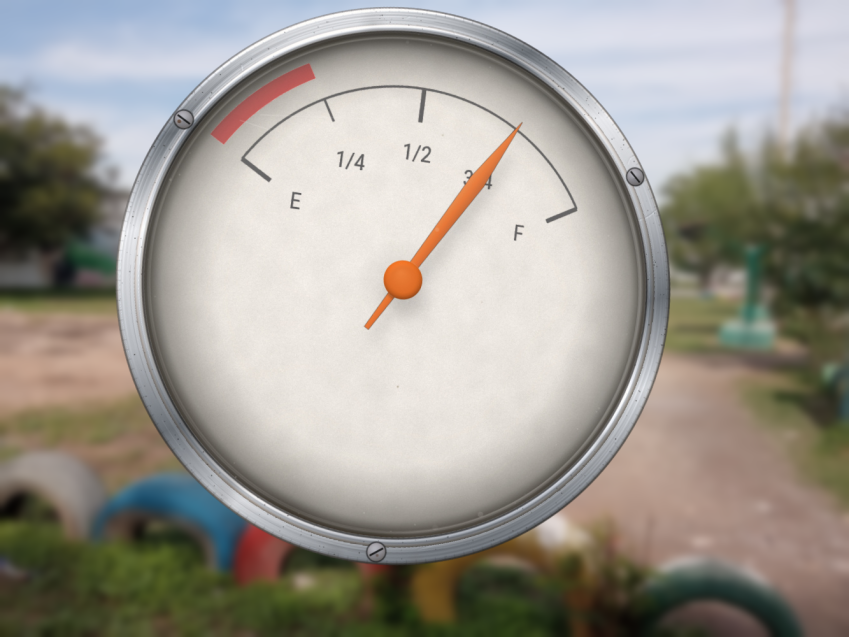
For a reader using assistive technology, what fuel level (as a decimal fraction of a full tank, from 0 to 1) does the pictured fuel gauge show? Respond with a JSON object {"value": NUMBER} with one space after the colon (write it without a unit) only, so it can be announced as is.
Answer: {"value": 0.75}
